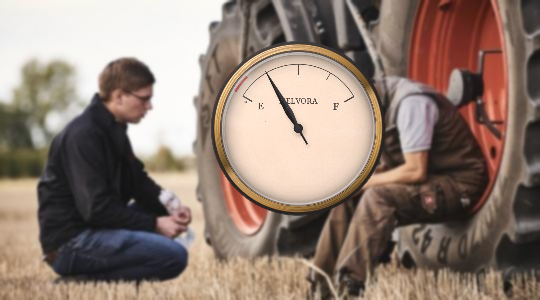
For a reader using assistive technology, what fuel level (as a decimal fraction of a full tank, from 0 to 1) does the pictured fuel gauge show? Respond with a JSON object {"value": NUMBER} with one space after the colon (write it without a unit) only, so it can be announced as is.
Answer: {"value": 0.25}
